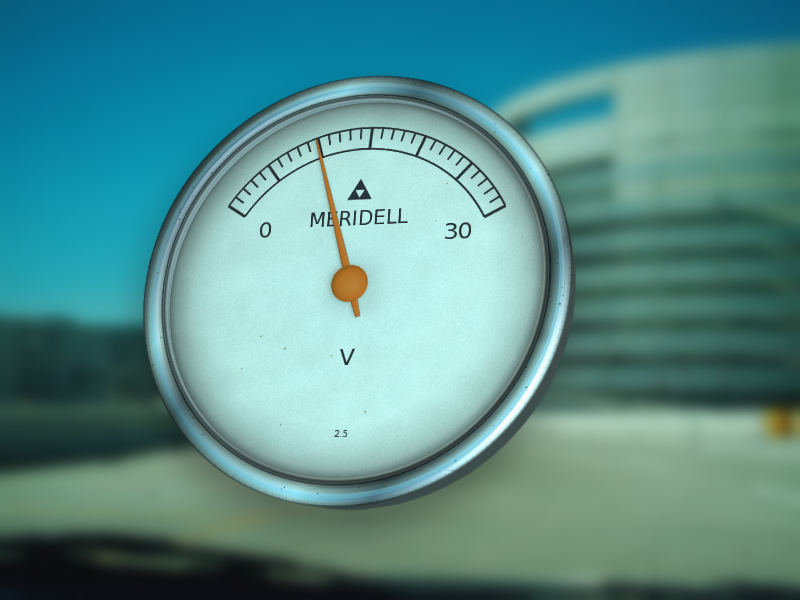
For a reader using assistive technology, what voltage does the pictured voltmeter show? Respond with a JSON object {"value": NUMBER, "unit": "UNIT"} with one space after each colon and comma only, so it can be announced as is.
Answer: {"value": 10, "unit": "V"}
